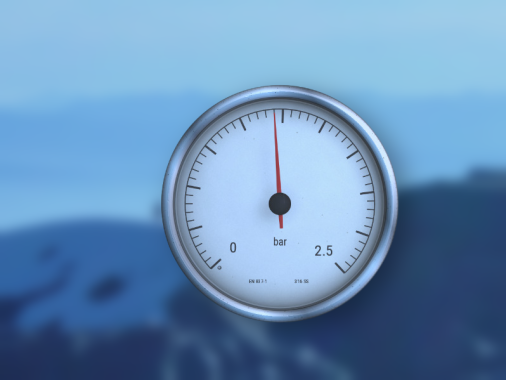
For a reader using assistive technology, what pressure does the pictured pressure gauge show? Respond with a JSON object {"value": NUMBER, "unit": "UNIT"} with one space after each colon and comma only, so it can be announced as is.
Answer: {"value": 1.2, "unit": "bar"}
